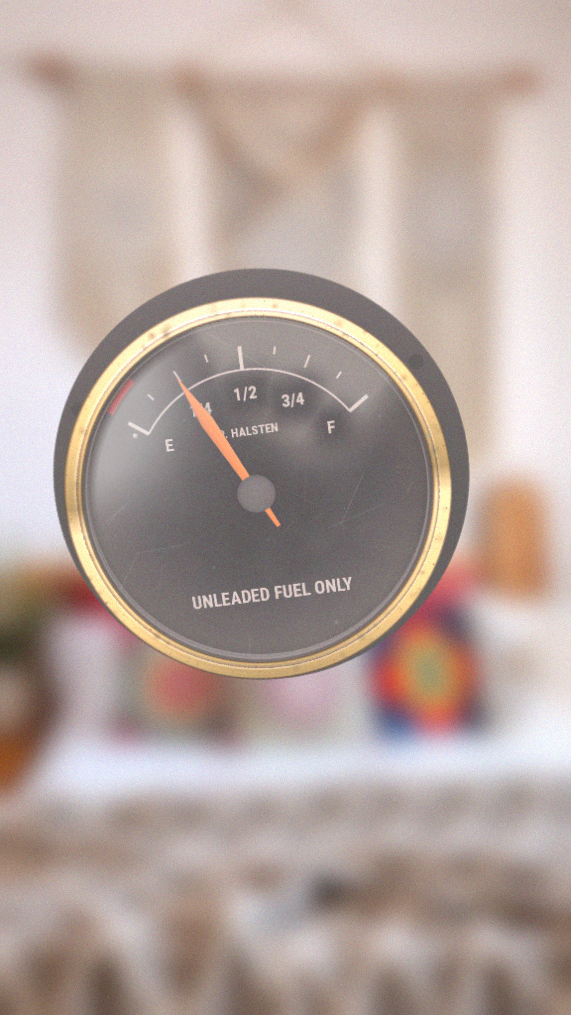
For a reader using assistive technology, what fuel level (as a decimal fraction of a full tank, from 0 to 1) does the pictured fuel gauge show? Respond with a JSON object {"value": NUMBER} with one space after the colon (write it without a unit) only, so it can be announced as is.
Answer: {"value": 0.25}
